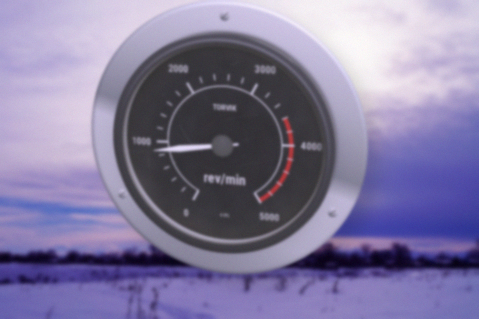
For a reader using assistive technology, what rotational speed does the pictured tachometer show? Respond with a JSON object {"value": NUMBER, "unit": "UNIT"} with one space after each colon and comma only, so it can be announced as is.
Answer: {"value": 900, "unit": "rpm"}
